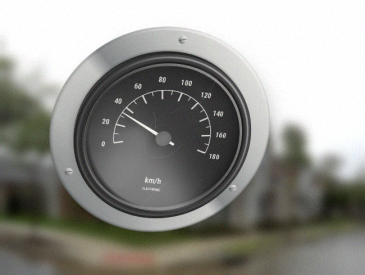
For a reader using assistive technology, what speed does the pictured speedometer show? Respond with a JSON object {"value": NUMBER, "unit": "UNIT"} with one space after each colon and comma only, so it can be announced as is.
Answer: {"value": 35, "unit": "km/h"}
